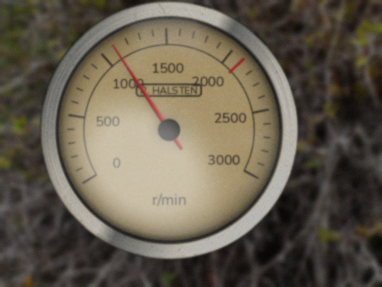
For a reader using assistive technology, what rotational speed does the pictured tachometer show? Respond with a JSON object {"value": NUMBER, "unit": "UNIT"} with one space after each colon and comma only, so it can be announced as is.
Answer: {"value": 1100, "unit": "rpm"}
